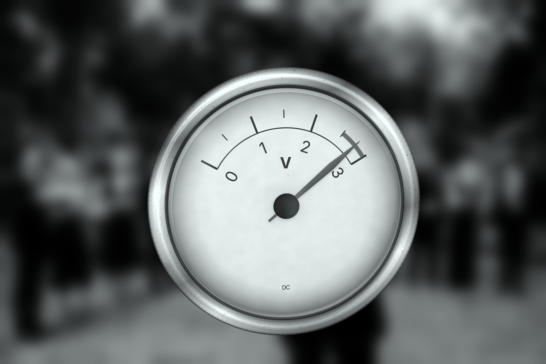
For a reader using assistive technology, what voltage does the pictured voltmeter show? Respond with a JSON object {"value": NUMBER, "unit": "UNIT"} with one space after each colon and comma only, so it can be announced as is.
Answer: {"value": 2.75, "unit": "V"}
